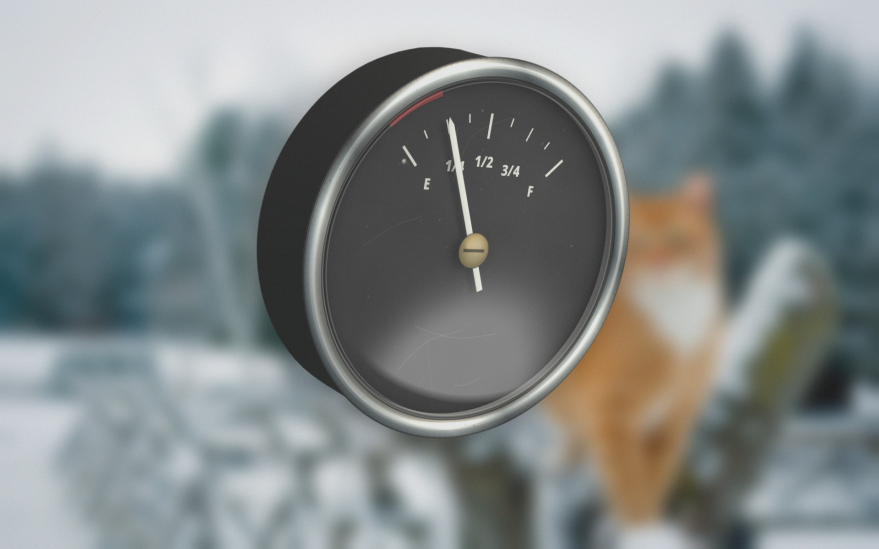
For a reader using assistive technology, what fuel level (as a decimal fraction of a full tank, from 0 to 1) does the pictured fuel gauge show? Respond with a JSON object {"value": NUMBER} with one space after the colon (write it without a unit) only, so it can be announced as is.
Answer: {"value": 0.25}
